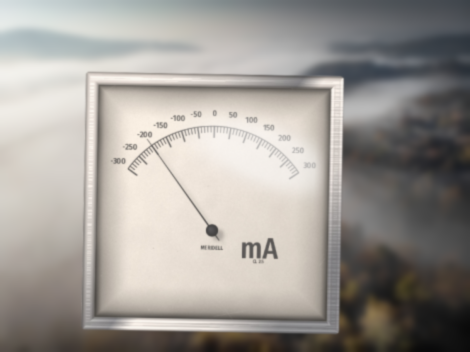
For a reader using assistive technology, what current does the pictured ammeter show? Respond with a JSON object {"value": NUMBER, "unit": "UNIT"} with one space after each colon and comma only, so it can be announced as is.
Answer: {"value": -200, "unit": "mA"}
